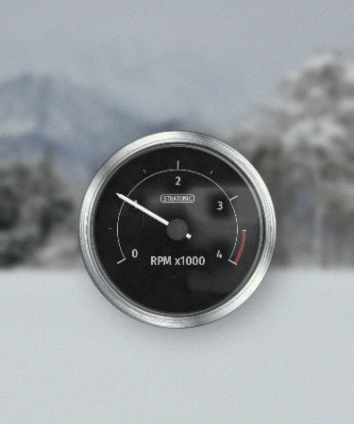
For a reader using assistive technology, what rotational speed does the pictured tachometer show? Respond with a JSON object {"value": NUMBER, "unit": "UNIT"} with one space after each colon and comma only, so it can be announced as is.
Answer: {"value": 1000, "unit": "rpm"}
